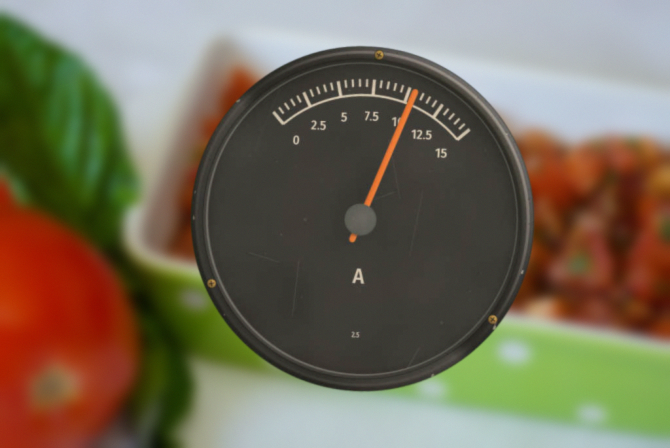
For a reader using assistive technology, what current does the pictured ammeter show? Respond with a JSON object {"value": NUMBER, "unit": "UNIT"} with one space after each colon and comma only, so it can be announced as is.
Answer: {"value": 10.5, "unit": "A"}
